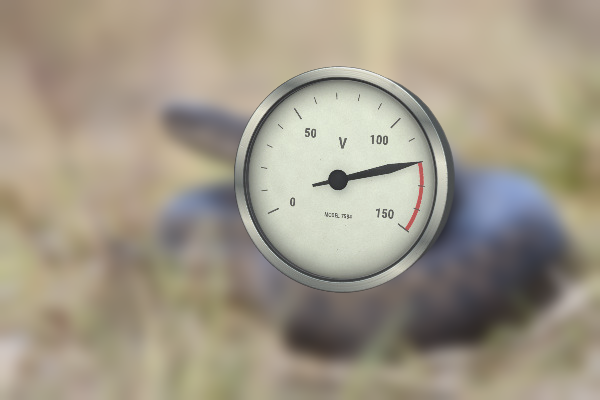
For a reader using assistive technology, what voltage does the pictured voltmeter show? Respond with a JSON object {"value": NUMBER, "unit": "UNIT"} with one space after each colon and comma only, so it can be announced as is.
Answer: {"value": 120, "unit": "V"}
